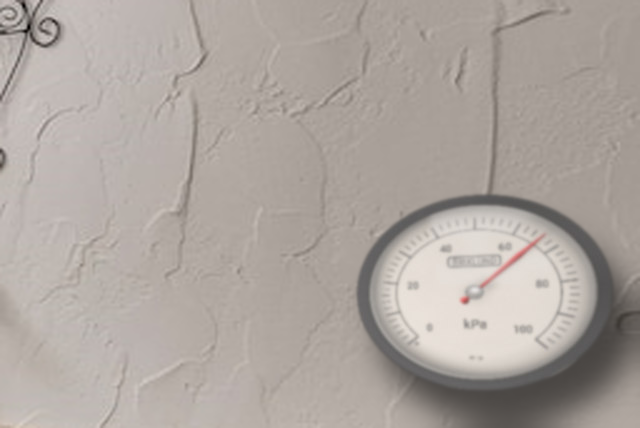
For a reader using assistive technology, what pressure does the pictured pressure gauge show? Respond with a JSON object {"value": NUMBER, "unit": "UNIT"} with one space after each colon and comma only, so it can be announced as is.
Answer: {"value": 66, "unit": "kPa"}
